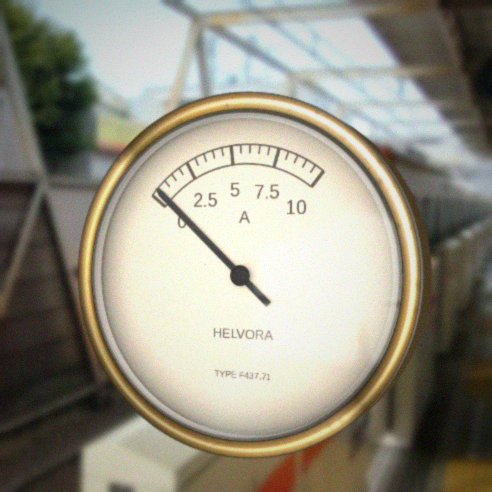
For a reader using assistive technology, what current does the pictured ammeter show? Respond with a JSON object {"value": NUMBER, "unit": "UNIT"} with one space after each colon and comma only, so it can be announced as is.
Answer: {"value": 0.5, "unit": "A"}
